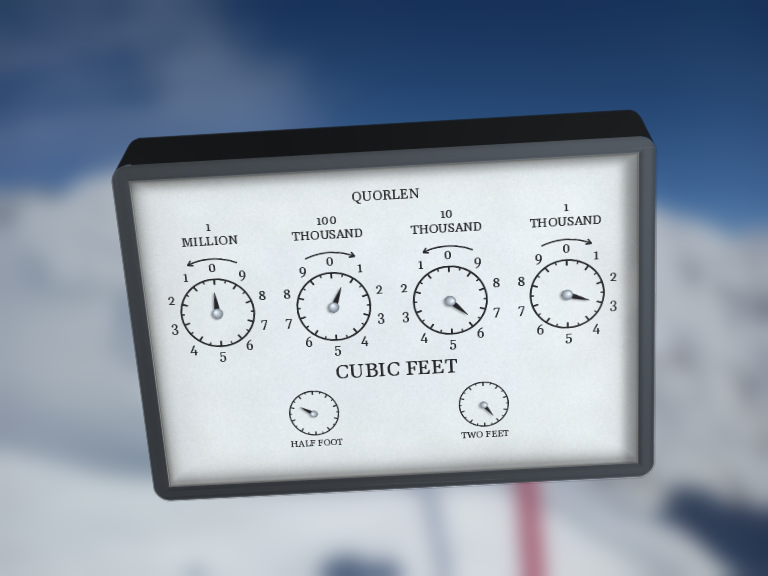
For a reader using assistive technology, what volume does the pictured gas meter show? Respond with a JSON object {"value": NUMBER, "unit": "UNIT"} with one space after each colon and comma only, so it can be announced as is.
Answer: {"value": 6300, "unit": "ft³"}
